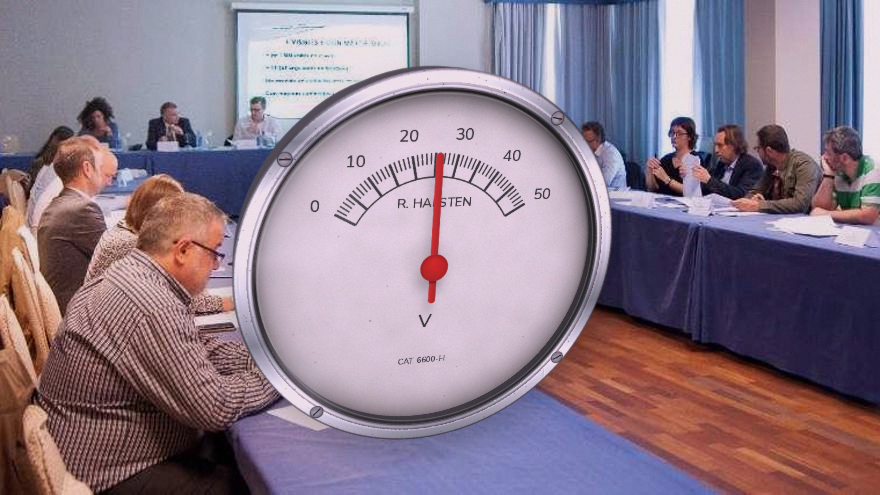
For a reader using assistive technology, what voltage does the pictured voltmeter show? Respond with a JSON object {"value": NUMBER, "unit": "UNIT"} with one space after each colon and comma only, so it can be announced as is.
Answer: {"value": 25, "unit": "V"}
